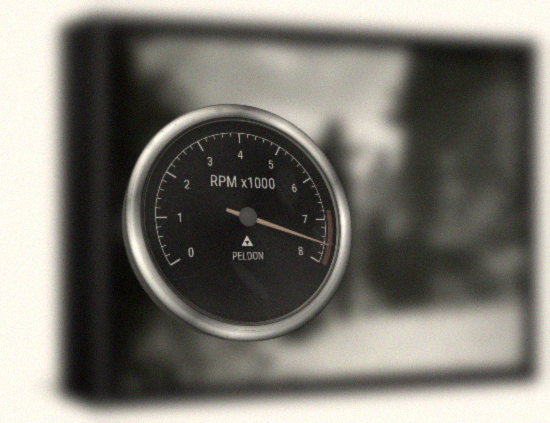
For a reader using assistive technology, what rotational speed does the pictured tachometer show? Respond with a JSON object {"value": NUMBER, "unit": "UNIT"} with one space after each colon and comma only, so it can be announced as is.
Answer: {"value": 7600, "unit": "rpm"}
